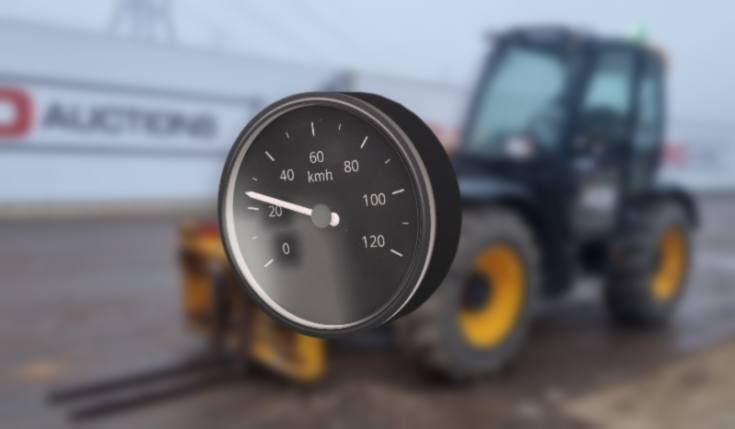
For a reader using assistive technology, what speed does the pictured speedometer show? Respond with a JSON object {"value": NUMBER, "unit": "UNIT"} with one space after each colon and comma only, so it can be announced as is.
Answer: {"value": 25, "unit": "km/h"}
